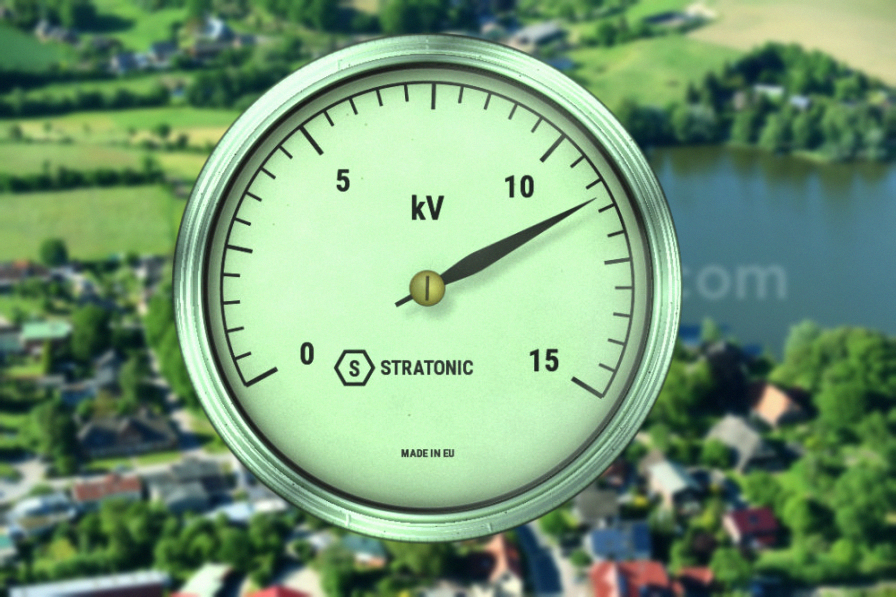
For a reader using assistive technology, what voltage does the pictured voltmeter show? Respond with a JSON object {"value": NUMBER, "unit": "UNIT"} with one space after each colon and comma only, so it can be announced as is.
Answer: {"value": 11.25, "unit": "kV"}
